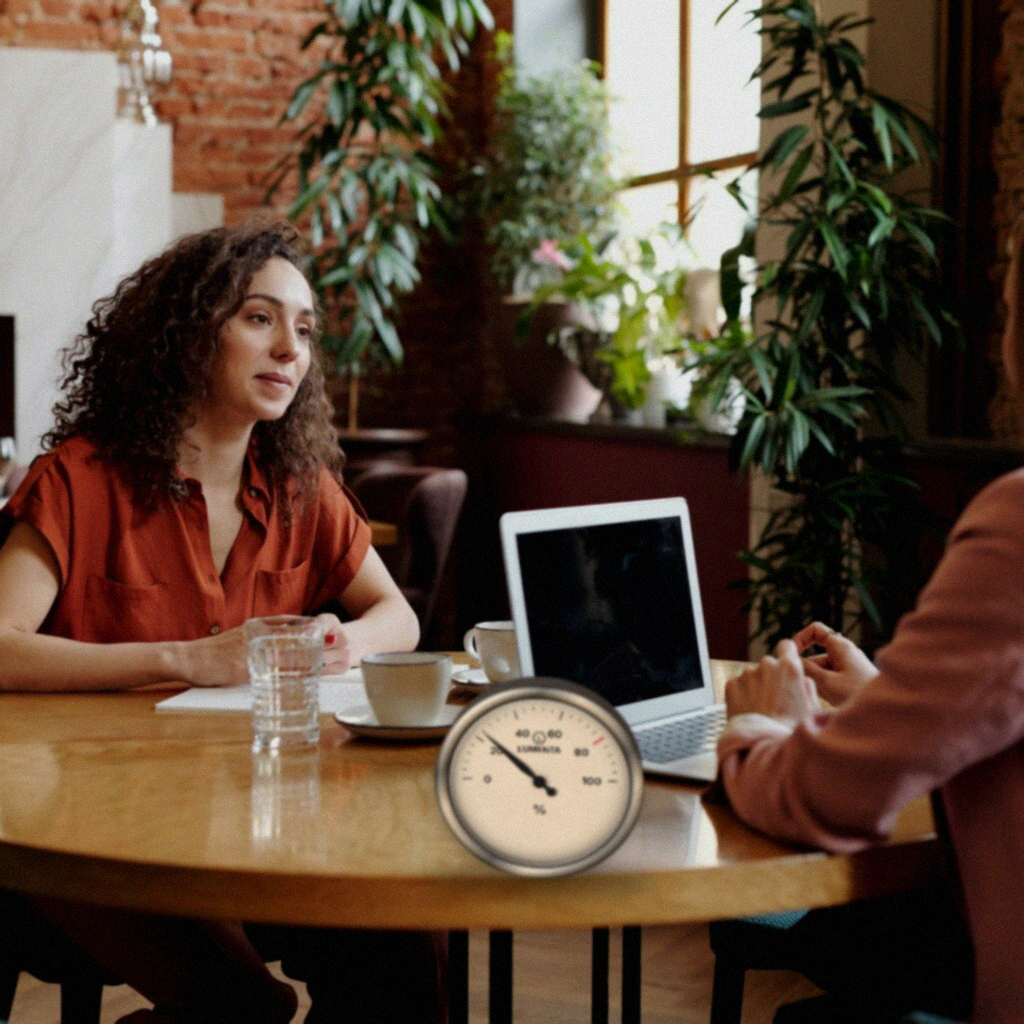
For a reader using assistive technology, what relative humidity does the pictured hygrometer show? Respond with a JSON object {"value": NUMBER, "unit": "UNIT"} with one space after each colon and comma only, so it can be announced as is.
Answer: {"value": 24, "unit": "%"}
